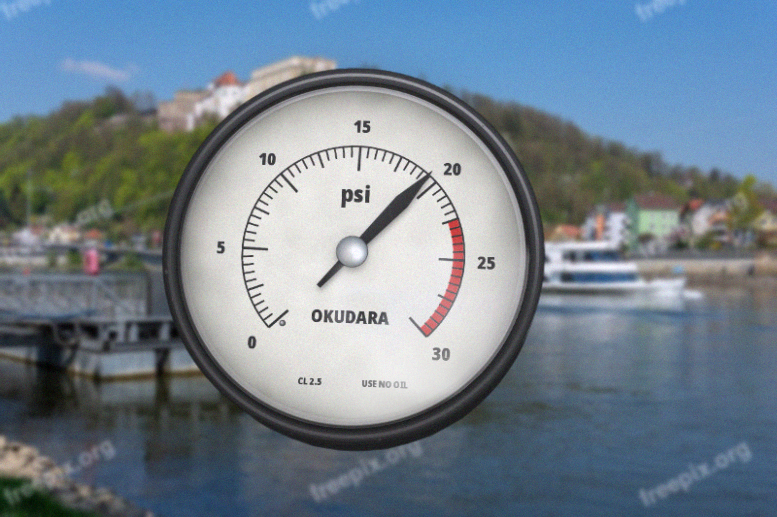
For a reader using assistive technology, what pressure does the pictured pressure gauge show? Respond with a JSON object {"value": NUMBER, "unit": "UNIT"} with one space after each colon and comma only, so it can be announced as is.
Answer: {"value": 19.5, "unit": "psi"}
